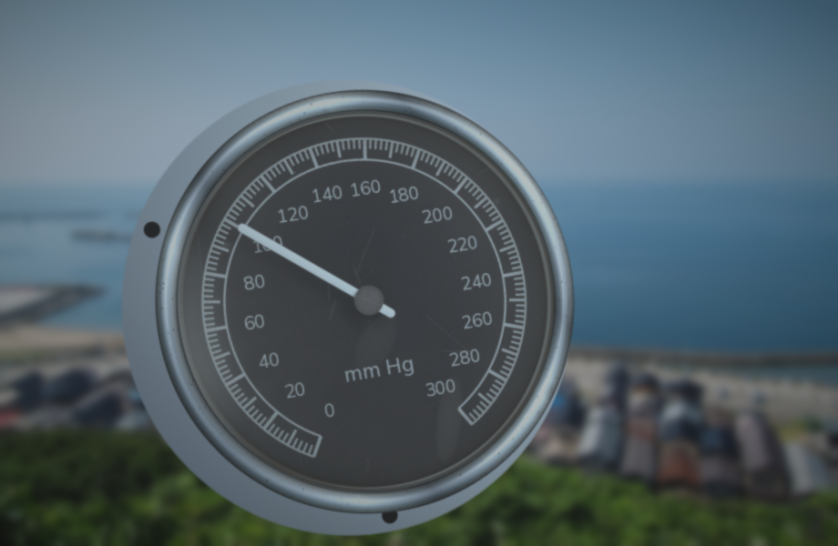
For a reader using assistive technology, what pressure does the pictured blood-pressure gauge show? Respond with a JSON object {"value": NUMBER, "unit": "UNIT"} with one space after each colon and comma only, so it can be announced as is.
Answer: {"value": 100, "unit": "mmHg"}
